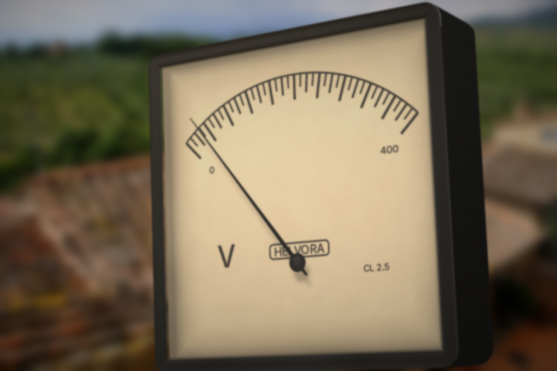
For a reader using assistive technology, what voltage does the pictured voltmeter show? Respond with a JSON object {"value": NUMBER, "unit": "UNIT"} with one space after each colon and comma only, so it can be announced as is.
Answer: {"value": 30, "unit": "V"}
